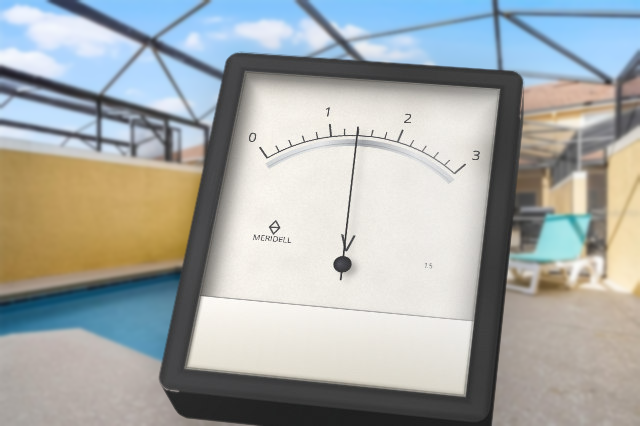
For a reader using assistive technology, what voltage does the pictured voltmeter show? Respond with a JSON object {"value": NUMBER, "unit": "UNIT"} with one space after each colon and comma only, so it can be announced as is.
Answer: {"value": 1.4, "unit": "V"}
